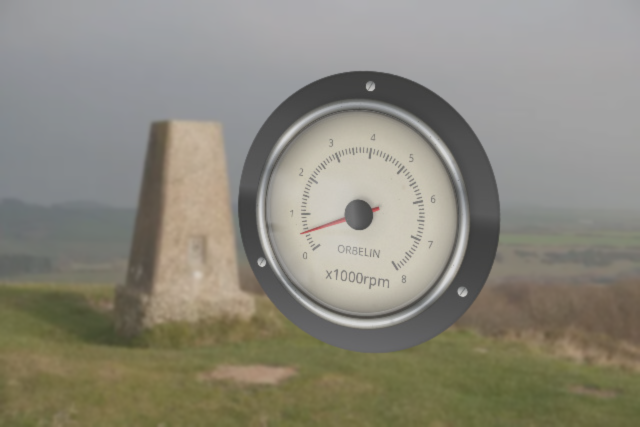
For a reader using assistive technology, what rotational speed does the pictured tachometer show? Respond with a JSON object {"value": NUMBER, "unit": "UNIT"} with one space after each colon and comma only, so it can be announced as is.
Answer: {"value": 500, "unit": "rpm"}
